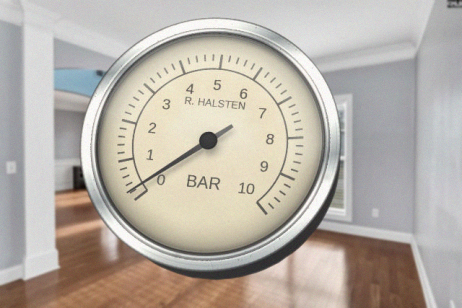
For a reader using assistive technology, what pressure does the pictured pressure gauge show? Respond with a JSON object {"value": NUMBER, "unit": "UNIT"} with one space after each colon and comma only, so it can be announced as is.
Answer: {"value": 0.2, "unit": "bar"}
